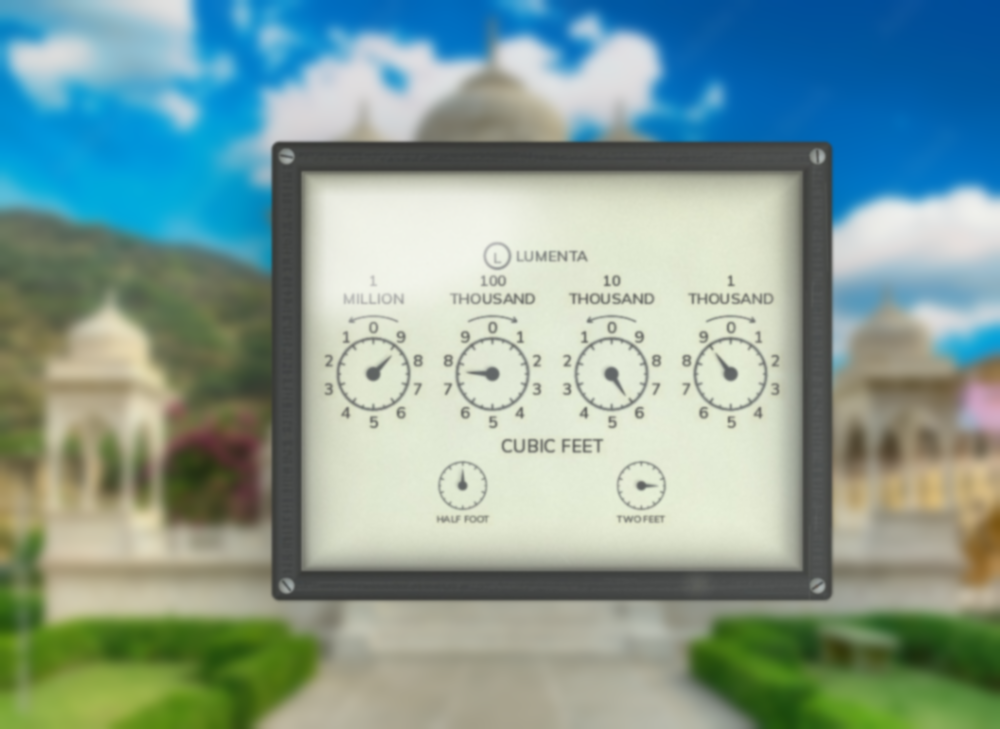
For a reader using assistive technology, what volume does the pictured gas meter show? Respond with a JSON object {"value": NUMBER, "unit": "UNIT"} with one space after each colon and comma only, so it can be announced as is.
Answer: {"value": 875900, "unit": "ft³"}
